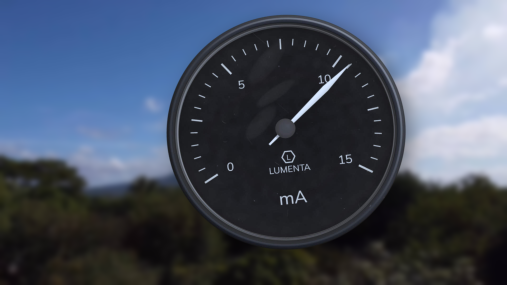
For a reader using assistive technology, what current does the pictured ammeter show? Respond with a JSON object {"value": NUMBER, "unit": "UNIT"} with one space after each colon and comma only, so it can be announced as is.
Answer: {"value": 10.5, "unit": "mA"}
